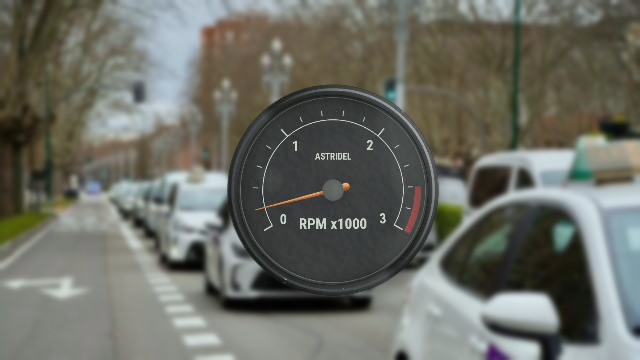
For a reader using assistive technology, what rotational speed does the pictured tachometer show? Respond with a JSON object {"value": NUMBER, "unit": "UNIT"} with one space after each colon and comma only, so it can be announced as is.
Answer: {"value": 200, "unit": "rpm"}
